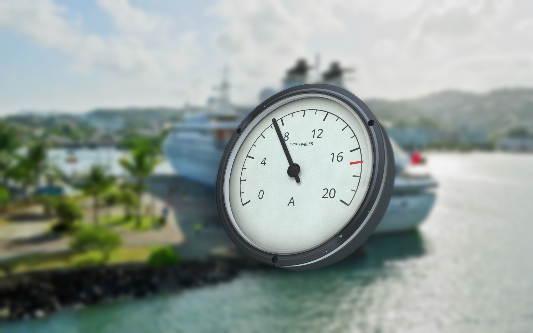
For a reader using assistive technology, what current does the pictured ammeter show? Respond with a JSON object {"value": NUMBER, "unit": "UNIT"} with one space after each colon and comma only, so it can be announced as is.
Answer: {"value": 7.5, "unit": "A"}
